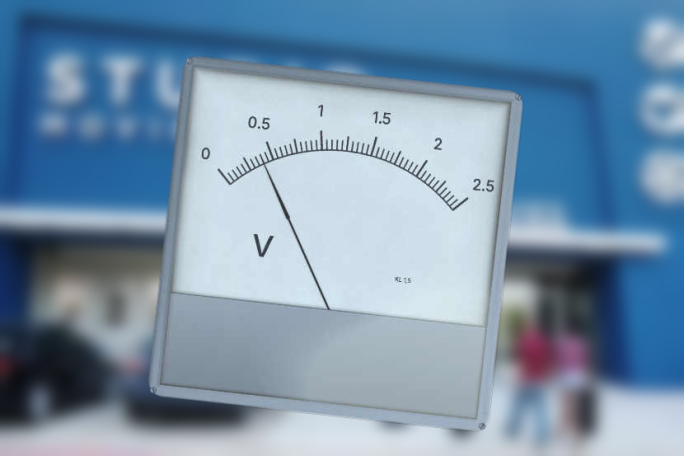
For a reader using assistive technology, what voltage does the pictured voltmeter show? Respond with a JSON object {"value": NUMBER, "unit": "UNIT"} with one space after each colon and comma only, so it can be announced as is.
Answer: {"value": 0.4, "unit": "V"}
